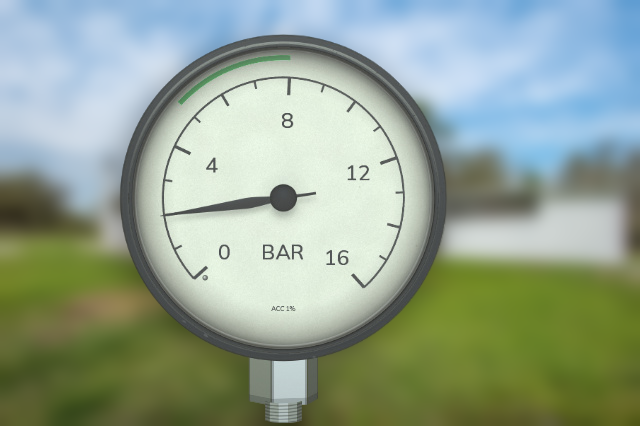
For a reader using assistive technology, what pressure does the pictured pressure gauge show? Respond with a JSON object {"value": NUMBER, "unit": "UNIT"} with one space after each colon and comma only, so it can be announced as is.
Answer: {"value": 2, "unit": "bar"}
